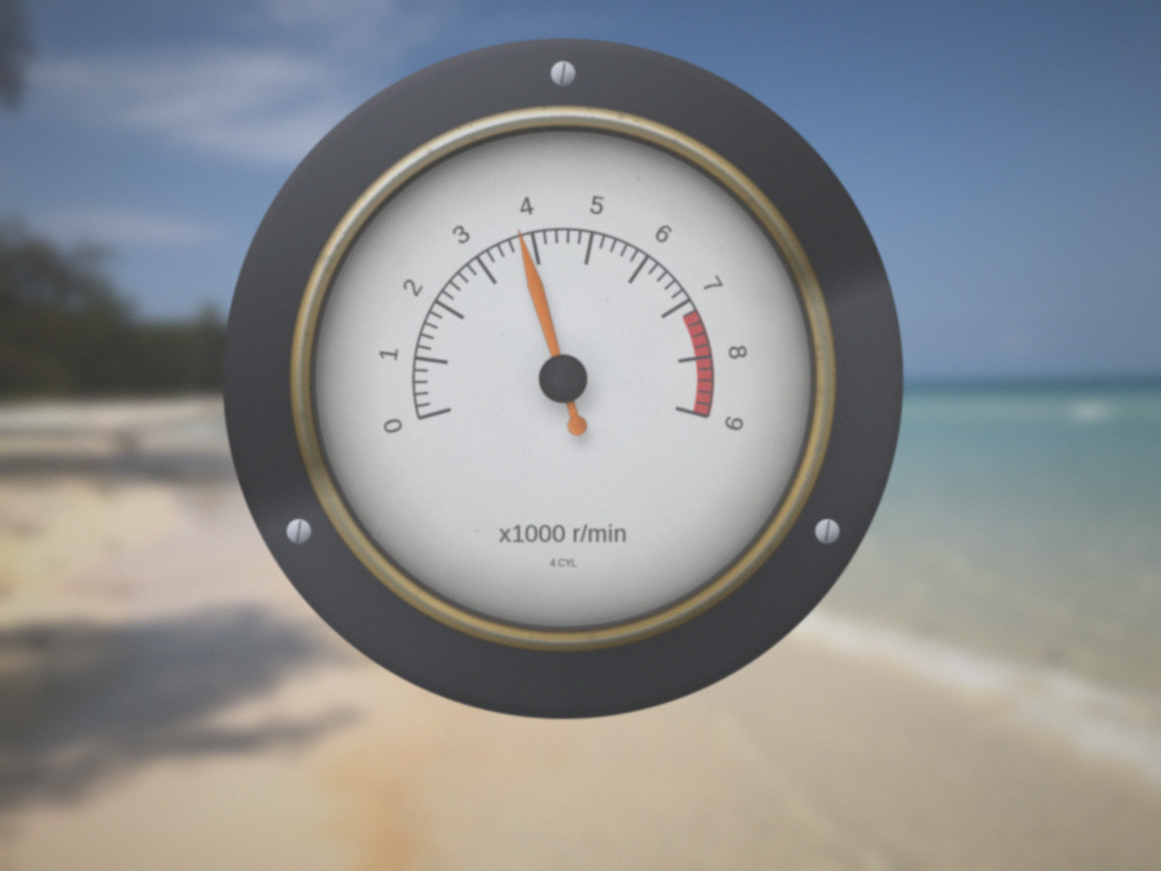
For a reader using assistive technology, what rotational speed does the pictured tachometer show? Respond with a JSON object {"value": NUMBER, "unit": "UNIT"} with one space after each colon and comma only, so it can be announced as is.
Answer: {"value": 3800, "unit": "rpm"}
